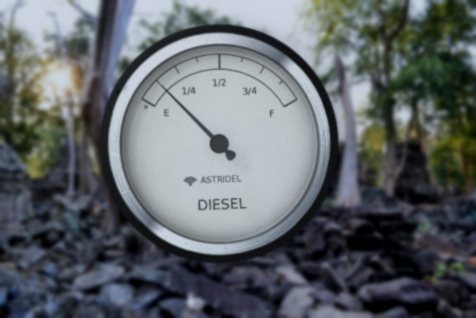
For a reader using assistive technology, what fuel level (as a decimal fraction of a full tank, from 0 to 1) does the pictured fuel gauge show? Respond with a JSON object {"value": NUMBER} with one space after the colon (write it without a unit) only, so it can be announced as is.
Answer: {"value": 0.125}
